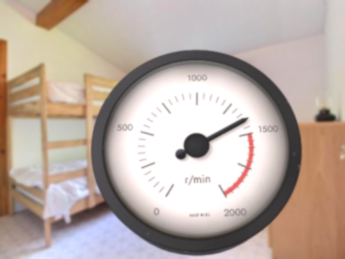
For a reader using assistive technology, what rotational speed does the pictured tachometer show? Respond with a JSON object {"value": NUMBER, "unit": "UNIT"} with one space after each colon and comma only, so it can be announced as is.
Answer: {"value": 1400, "unit": "rpm"}
